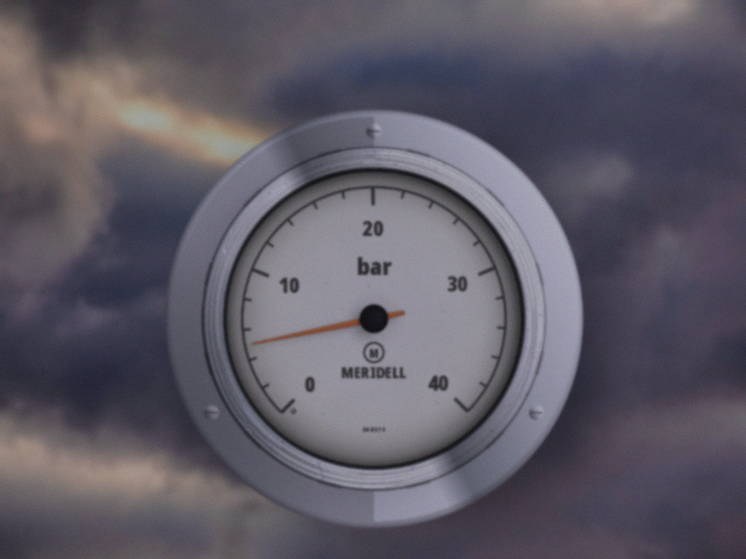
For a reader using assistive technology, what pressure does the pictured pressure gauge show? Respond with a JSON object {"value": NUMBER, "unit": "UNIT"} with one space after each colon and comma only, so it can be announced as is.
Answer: {"value": 5, "unit": "bar"}
